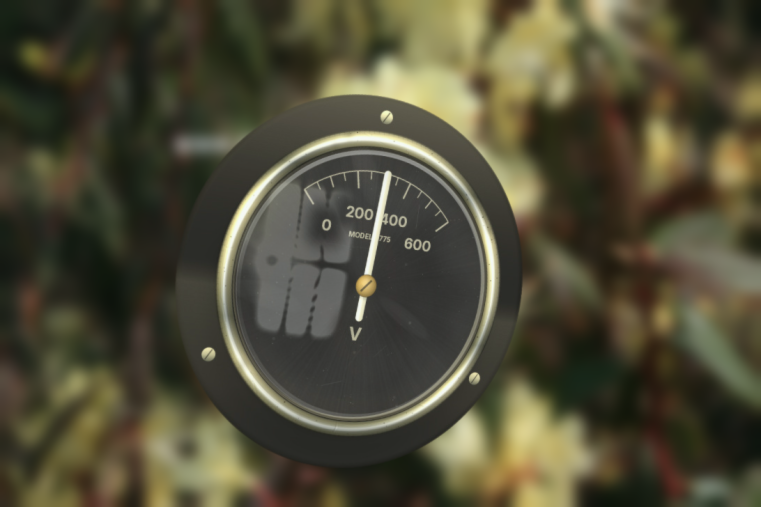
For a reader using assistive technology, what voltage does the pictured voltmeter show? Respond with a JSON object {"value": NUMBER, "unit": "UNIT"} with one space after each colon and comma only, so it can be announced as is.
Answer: {"value": 300, "unit": "V"}
